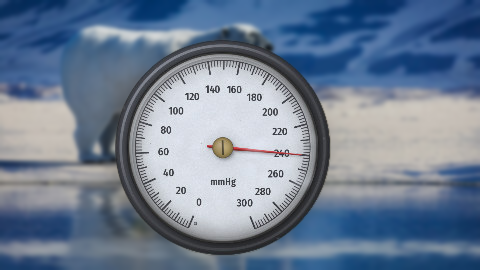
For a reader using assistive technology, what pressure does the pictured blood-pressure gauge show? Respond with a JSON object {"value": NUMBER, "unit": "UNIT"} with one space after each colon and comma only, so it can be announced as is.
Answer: {"value": 240, "unit": "mmHg"}
